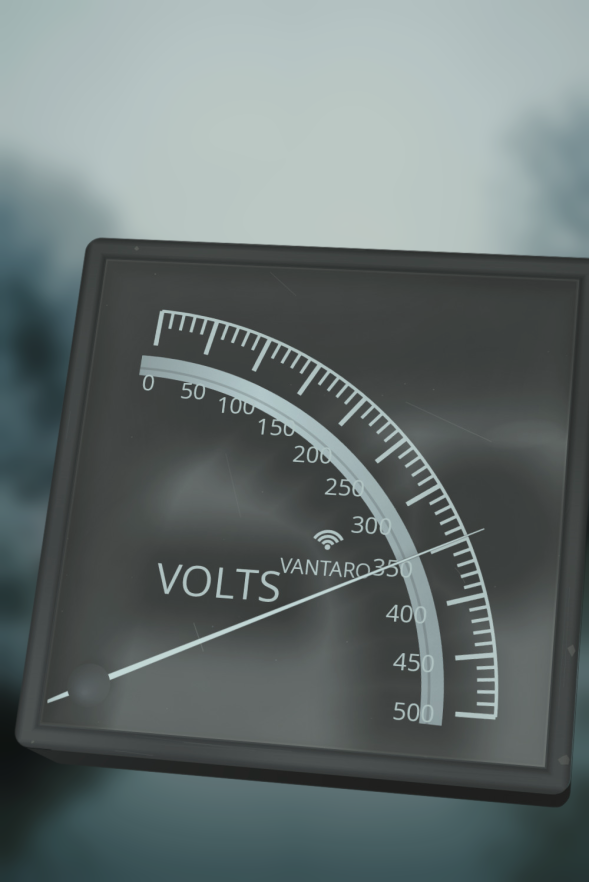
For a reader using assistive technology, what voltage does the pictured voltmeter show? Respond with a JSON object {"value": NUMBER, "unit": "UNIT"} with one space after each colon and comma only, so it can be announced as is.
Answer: {"value": 350, "unit": "V"}
